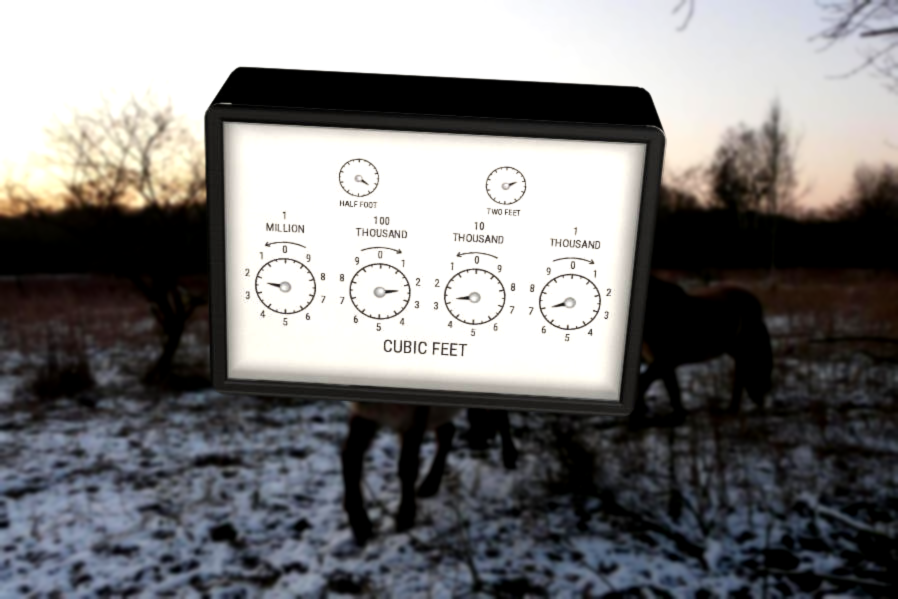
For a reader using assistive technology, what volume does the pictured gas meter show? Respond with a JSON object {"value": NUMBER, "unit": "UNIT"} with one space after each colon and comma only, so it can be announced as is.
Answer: {"value": 222700, "unit": "ft³"}
